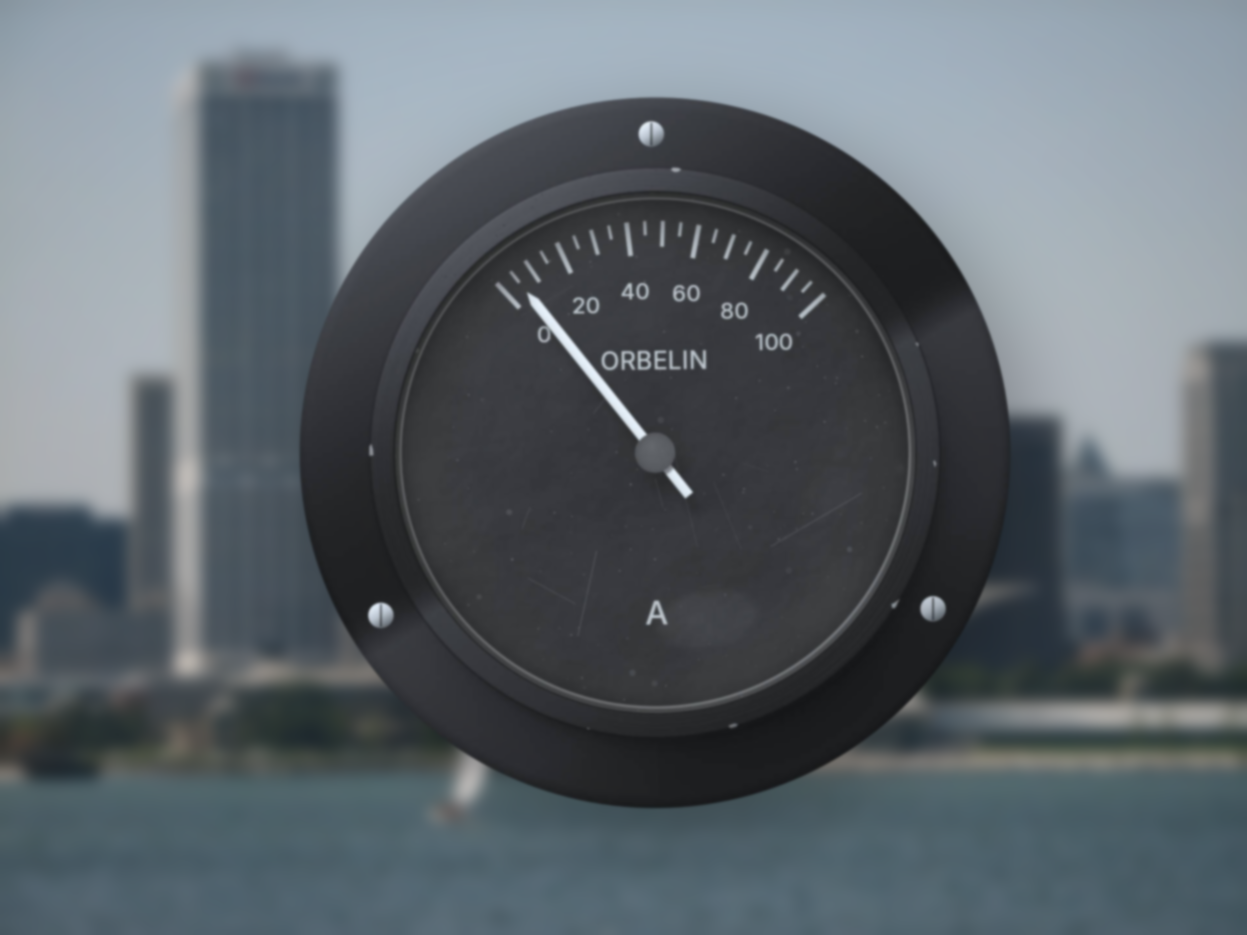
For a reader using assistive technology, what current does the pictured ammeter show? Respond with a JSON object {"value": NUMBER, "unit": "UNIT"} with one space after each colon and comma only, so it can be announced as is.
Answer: {"value": 5, "unit": "A"}
